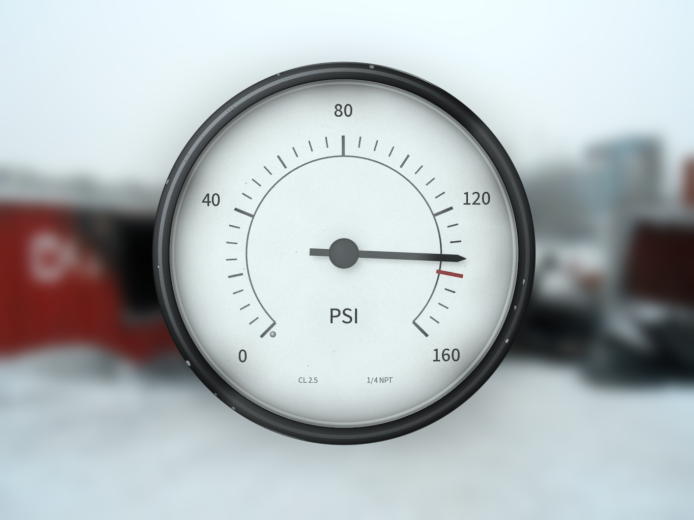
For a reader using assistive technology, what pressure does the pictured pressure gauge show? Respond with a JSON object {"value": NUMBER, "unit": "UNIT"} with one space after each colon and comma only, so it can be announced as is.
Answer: {"value": 135, "unit": "psi"}
